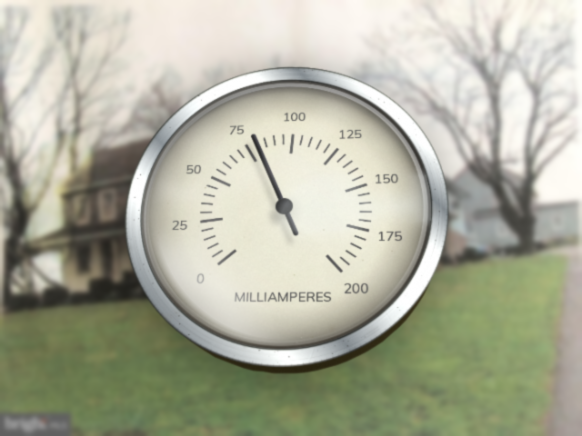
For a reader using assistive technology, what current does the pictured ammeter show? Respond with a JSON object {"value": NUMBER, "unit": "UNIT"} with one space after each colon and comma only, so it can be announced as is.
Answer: {"value": 80, "unit": "mA"}
